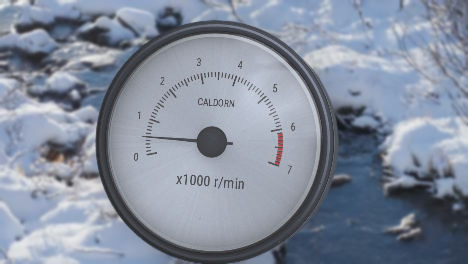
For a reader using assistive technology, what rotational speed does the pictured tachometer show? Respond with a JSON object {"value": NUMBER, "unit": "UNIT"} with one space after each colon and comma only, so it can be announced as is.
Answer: {"value": 500, "unit": "rpm"}
